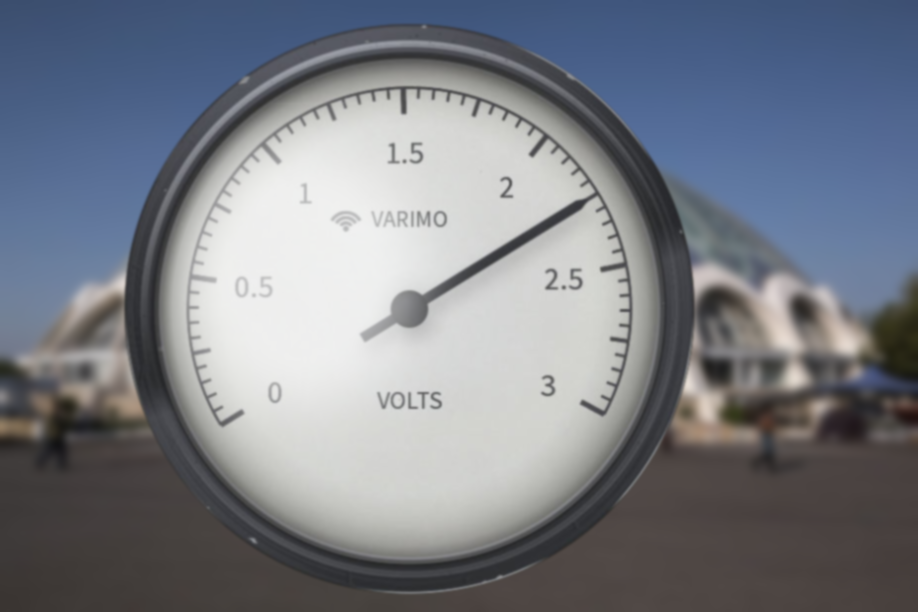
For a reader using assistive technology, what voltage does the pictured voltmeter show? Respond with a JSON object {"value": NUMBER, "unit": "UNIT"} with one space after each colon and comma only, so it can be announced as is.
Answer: {"value": 2.25, "unit": "V"}
